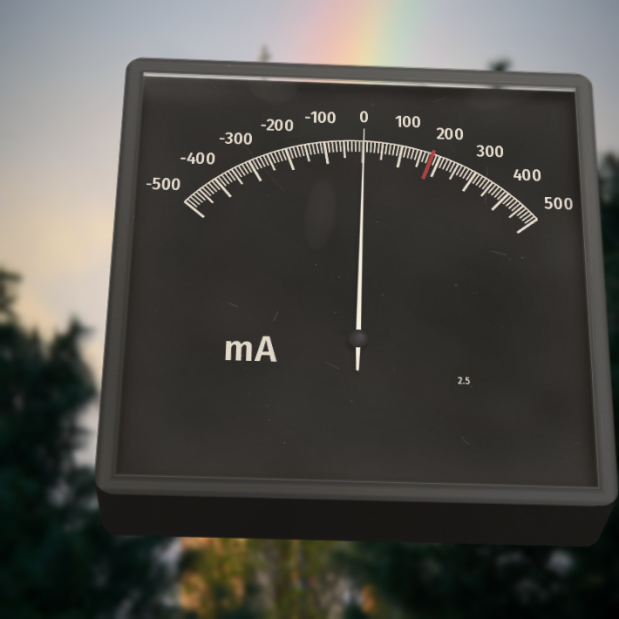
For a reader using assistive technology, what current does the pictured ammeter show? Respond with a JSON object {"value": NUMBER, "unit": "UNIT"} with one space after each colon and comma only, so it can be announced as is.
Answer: {"value": 0, "unit": "mA"}
